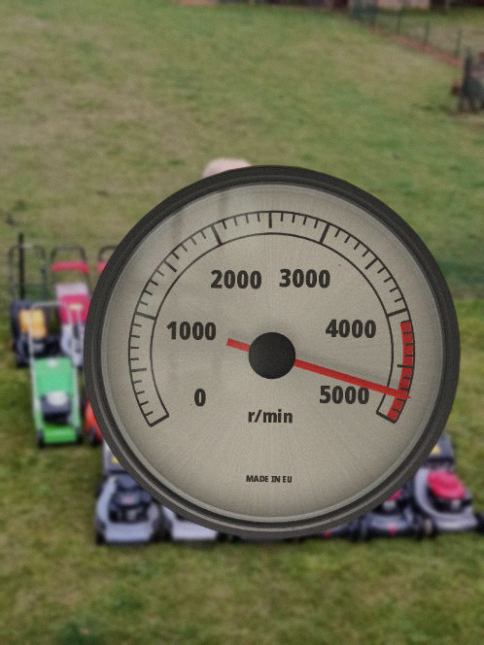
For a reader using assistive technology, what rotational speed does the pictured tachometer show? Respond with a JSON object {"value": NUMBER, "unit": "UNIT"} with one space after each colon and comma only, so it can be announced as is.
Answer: {"value": 4750, "unit": "rpm"}
